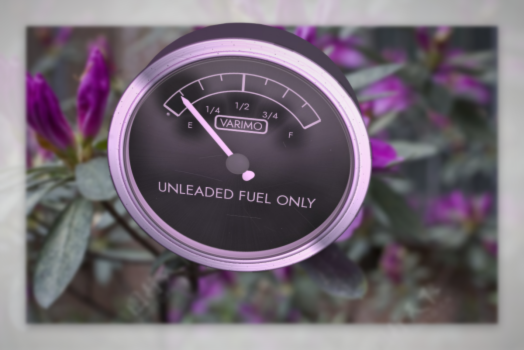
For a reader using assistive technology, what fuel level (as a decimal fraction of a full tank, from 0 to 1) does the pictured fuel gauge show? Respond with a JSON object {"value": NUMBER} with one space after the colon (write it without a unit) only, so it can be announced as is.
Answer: {"value": 0.125}
